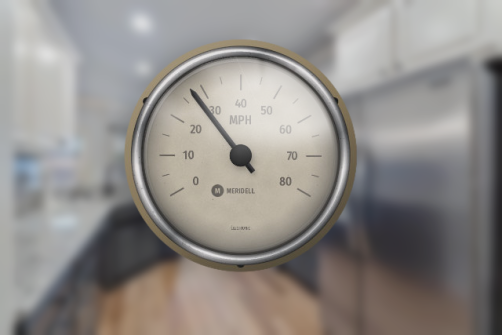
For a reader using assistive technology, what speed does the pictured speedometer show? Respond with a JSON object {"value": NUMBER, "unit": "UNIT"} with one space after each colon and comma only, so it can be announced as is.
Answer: {"value": 27.5, "unit": "mph"}
